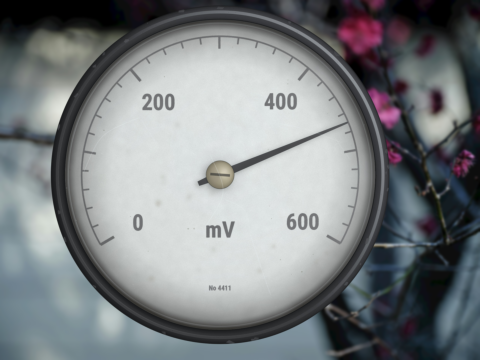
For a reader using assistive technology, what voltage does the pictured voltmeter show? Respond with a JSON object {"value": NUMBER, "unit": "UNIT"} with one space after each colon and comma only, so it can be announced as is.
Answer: {"value": 470, "unit": "mV"}
